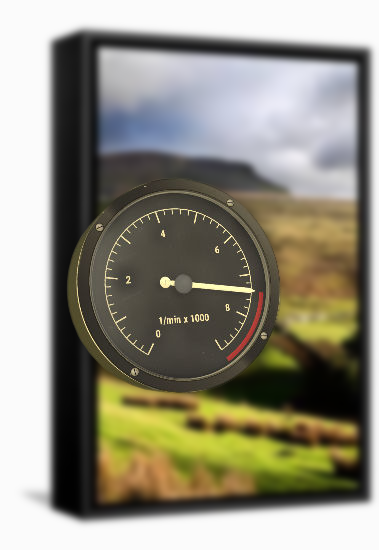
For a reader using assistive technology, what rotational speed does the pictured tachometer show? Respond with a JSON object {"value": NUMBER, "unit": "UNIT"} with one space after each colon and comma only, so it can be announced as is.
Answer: {"value": 7400, "unit": "rpm"}
